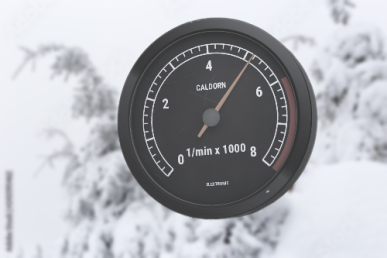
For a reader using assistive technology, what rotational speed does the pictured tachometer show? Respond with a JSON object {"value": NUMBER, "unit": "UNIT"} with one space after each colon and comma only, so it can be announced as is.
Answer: {"value": 5200, "unit": "rpm"}
